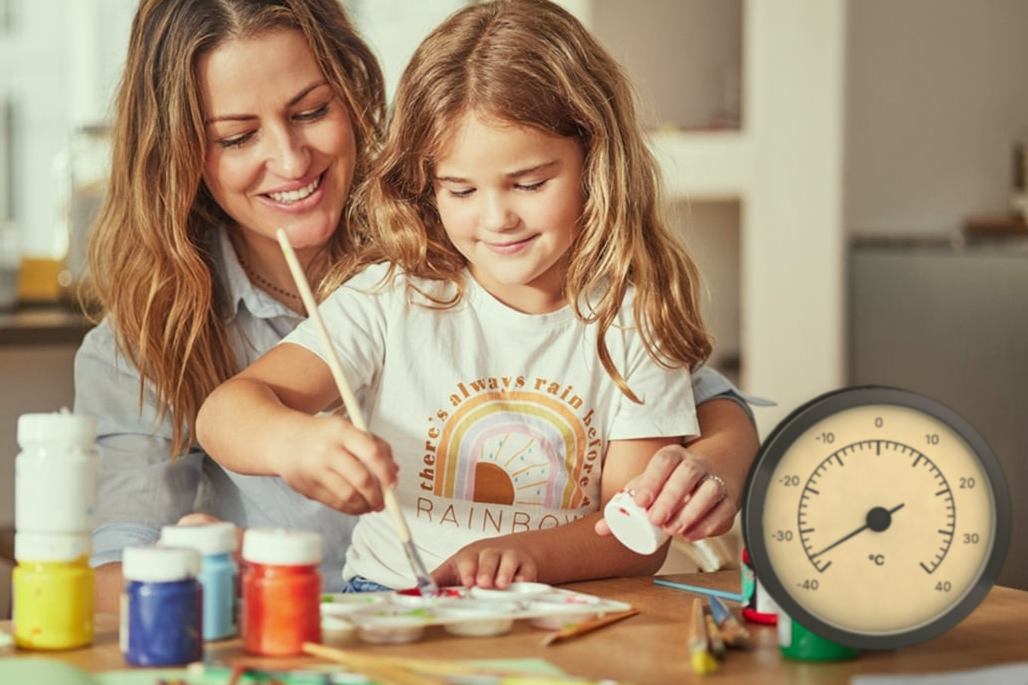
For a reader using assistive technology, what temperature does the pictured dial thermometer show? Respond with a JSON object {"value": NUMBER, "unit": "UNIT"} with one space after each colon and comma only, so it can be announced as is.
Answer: {"value": -36, "unit": "°C"}
